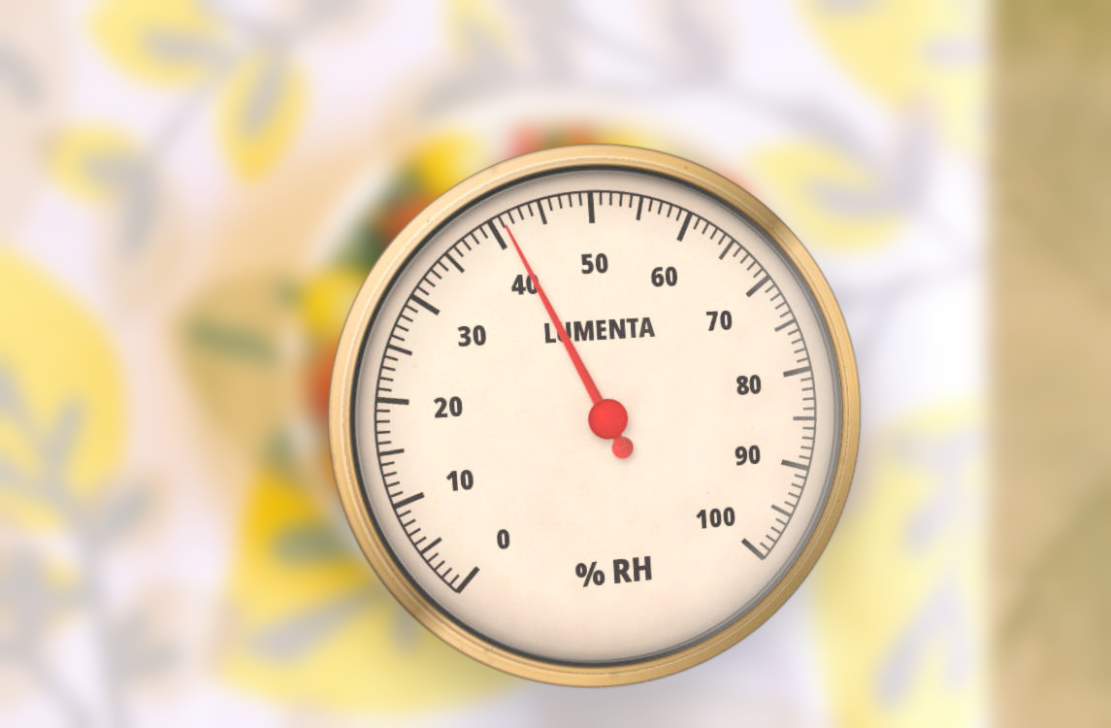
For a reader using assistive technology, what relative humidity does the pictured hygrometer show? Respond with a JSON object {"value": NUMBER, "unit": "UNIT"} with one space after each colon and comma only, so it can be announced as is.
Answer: {"value": 41, "unit": "%"}
